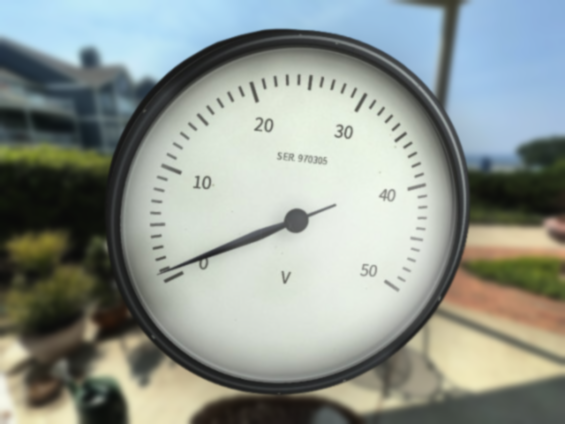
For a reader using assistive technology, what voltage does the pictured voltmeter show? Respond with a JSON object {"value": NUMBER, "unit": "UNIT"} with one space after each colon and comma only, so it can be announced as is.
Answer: {"value": 1, "unit": "V"}
